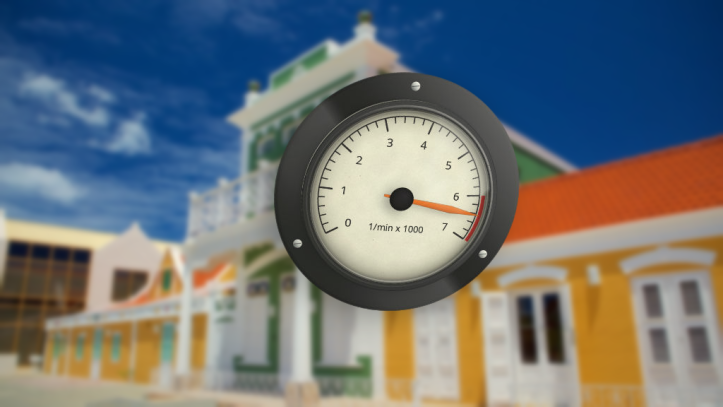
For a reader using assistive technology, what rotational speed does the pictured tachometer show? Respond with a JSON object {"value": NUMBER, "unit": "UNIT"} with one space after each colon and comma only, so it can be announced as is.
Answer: {"value": 6400, "unit": "rpm"}
